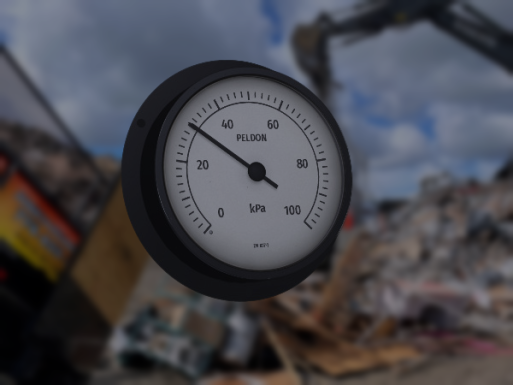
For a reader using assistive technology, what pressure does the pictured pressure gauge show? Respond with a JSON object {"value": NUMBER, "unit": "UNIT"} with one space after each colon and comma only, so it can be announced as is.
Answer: {"value": 30, "unit": "kPa"}
